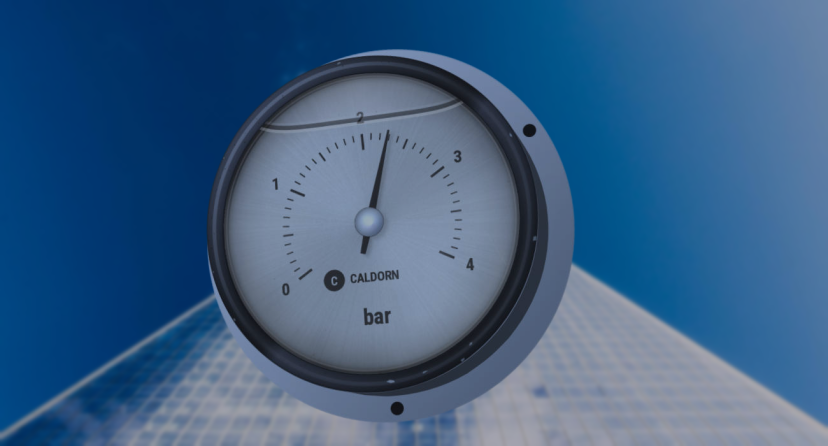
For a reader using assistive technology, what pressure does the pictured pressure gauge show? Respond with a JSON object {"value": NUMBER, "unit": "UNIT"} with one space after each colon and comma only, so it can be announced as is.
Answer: {"value": 2.3, "unit": "bar"}
